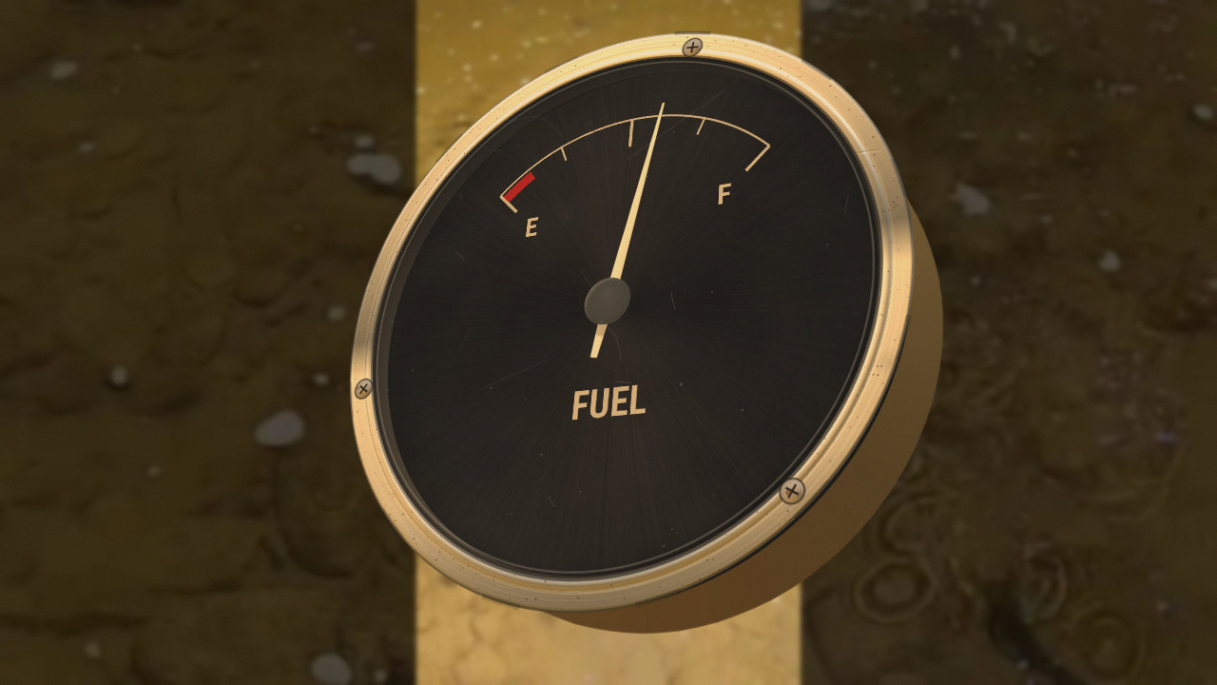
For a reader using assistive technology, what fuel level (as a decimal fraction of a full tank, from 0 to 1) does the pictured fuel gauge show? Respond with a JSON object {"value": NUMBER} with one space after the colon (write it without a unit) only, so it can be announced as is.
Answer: {"value": 0.625}
